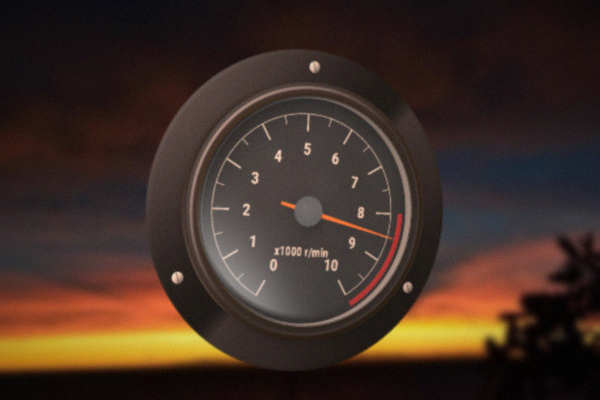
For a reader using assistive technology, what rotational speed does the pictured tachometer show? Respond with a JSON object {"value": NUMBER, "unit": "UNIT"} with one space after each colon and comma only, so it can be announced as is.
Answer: {"value": 8500, "unit": "rpm"}
